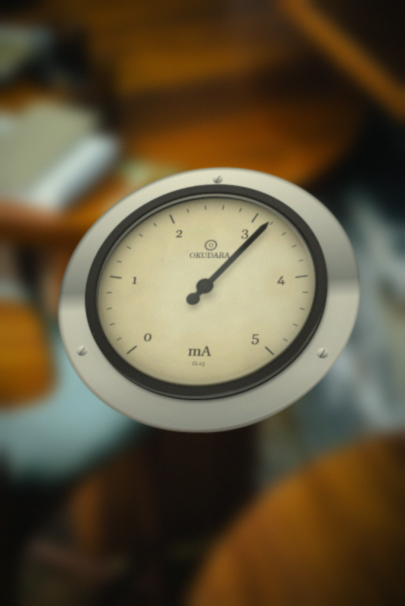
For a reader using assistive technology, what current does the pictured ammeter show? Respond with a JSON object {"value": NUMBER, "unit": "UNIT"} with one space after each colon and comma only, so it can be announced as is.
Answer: {"value": 3.2, "unit": "mA"}
